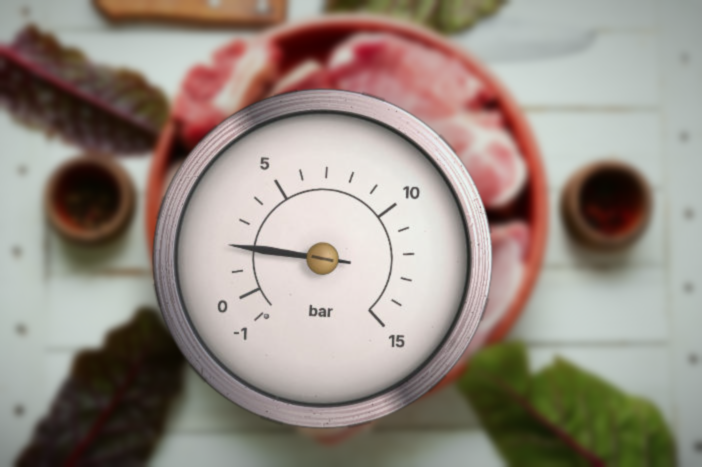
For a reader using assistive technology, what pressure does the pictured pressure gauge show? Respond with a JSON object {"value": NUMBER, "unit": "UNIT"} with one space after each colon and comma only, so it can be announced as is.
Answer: {"value": 2, "unit": "bar"}
